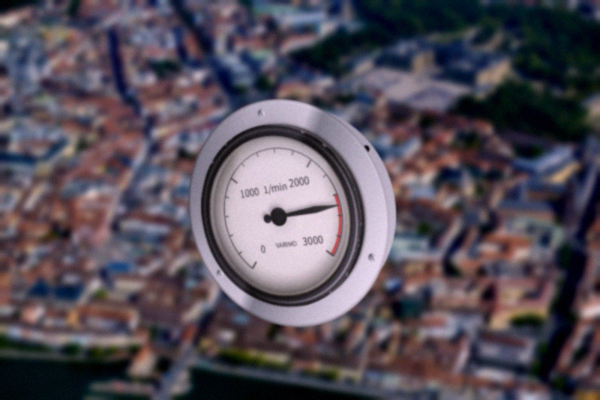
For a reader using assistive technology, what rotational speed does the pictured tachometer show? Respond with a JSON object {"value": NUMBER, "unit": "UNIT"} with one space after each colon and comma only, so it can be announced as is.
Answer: {"value": 2500, "unit": "rpm"}
